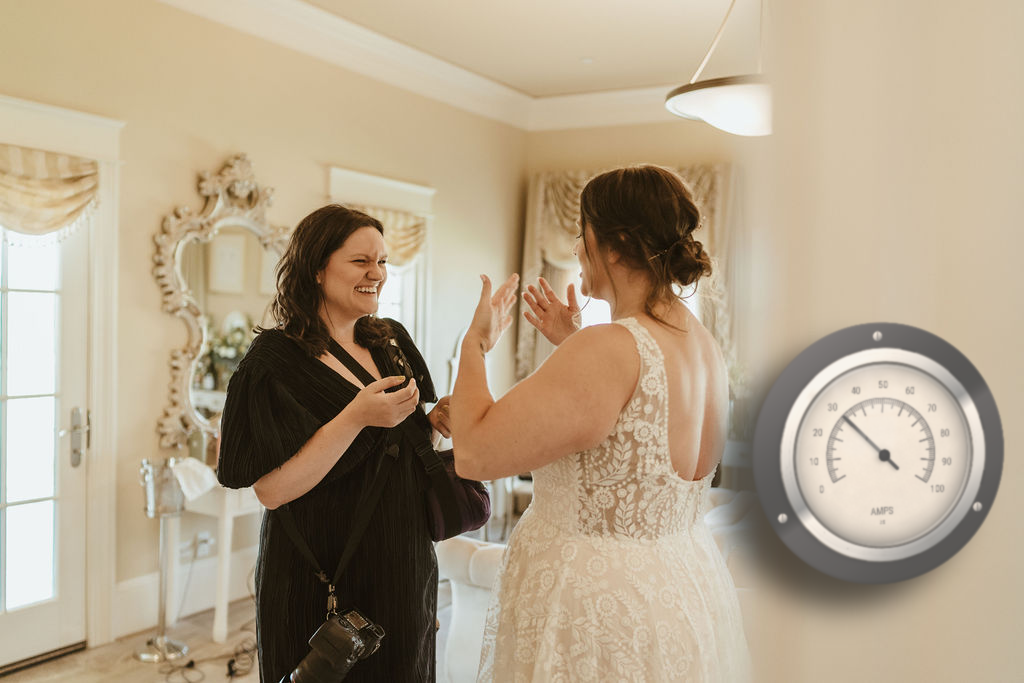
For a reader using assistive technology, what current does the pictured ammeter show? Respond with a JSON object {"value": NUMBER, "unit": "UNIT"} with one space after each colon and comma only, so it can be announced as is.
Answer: {"value": 30, "unit": "A"}
